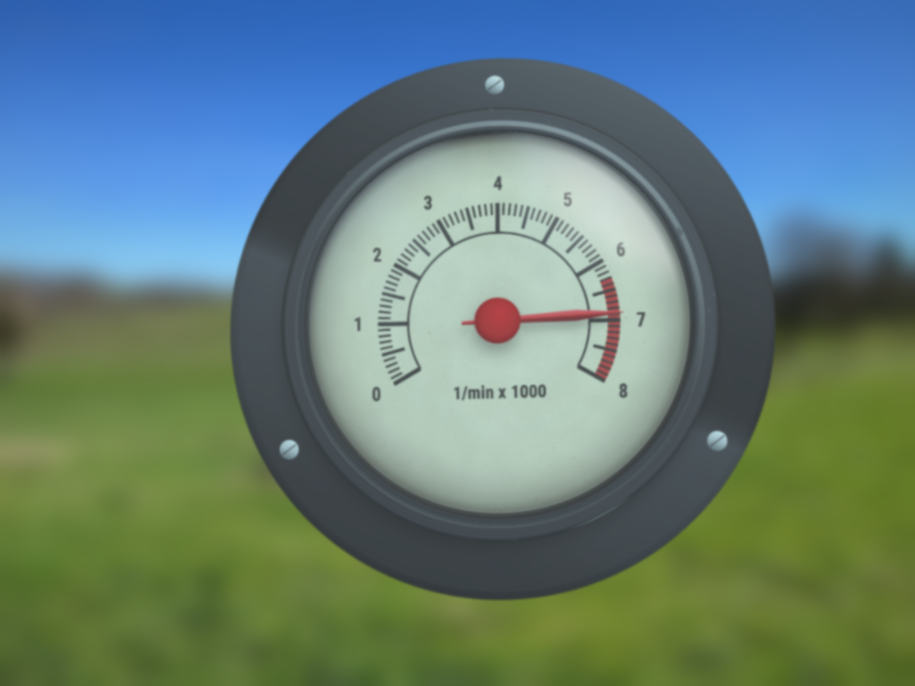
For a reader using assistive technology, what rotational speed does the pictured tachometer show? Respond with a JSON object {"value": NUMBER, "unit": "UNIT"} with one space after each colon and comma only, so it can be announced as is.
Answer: {"value": 6900, "unit": "rpm"}
